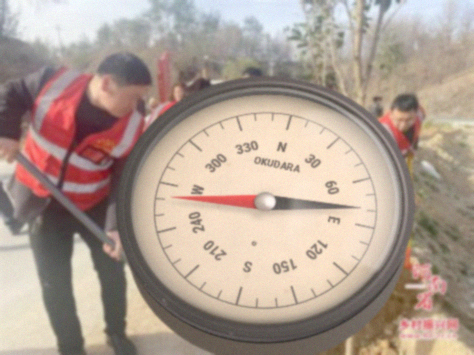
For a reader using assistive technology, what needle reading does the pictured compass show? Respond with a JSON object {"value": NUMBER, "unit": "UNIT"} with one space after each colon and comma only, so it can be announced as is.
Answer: {"value": 260, "unit": "°"}
